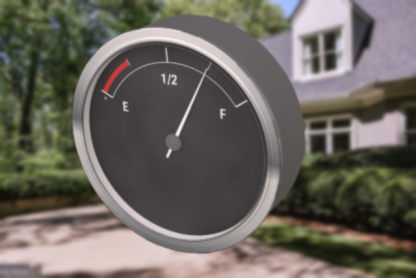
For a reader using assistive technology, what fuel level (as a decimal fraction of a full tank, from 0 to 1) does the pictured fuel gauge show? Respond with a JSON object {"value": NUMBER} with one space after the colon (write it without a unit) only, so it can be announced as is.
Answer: {"value": 0.75}
